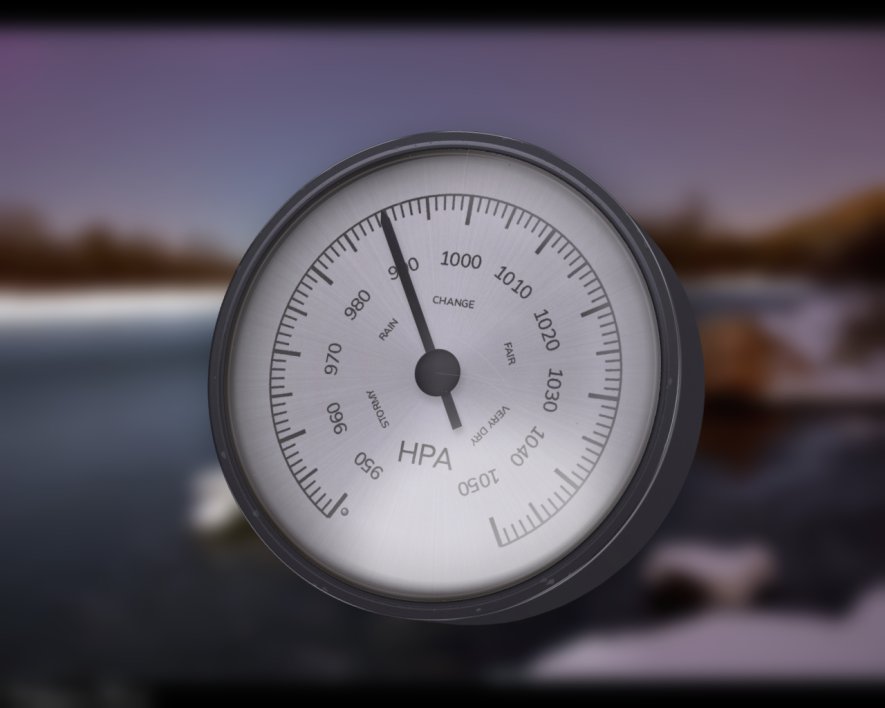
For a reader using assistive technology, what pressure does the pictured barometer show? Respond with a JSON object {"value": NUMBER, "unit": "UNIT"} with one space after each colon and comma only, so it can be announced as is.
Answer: {"value": 990, "unit": "hPa"}
